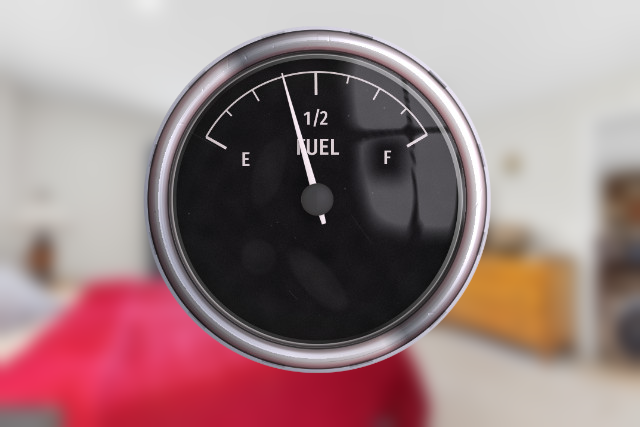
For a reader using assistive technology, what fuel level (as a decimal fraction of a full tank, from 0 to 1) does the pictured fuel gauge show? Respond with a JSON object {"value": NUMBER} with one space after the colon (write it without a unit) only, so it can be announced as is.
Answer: {"value": 0.375}
